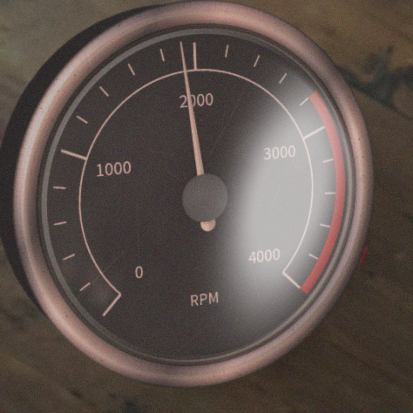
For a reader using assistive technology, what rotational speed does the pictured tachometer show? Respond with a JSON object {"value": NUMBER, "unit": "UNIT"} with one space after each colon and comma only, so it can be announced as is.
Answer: {"value": 1900, "unit": "rpm"}
